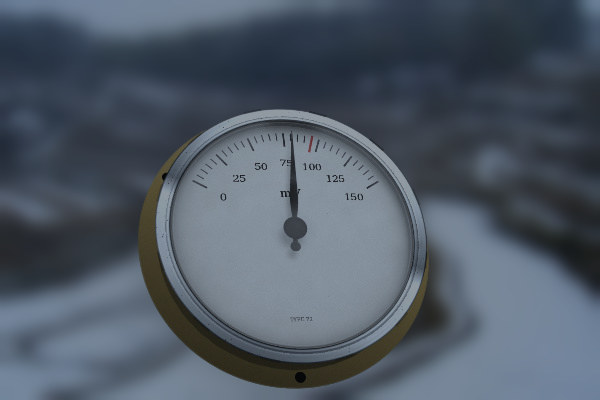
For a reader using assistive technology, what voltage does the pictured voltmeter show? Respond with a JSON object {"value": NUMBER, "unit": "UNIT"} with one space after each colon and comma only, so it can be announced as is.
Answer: {"value": 80, "unit": "mV"}
